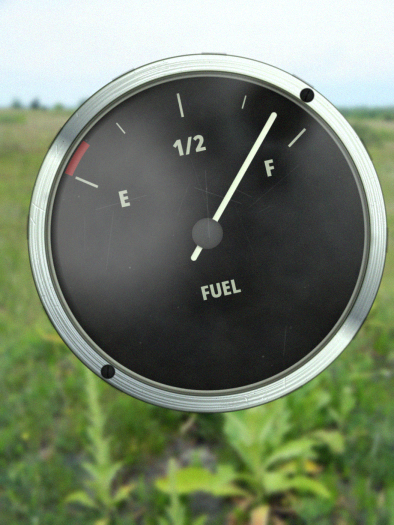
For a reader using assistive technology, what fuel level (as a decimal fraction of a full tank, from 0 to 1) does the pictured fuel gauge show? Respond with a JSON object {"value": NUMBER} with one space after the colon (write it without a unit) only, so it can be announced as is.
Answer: {"value": 0.875}
